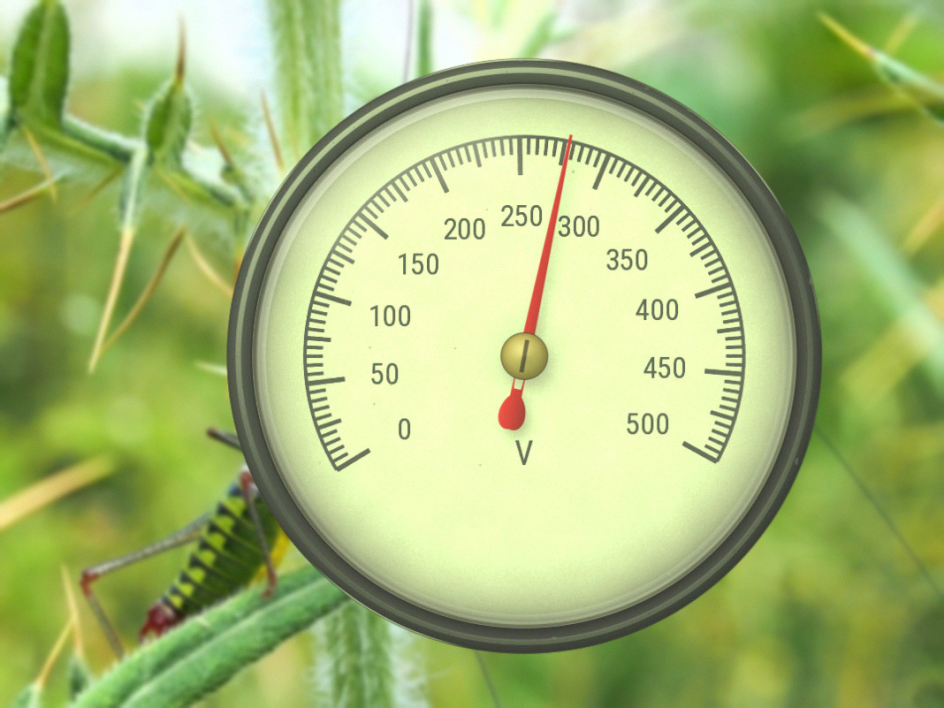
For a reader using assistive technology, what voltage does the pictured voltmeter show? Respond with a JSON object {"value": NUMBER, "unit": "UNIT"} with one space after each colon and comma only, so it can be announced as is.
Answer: {"value": 277.5, "unit": "V"}
